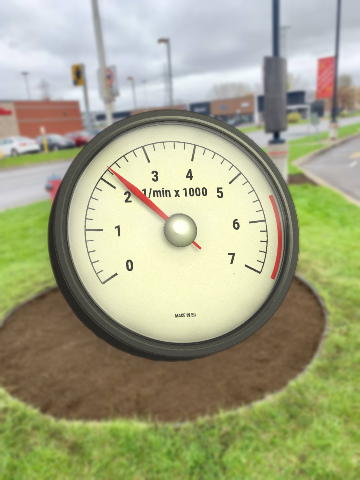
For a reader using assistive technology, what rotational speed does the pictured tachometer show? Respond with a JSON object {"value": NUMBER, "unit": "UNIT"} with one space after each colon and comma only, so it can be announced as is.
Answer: {"value": 2200, "unit": "rpm"}
